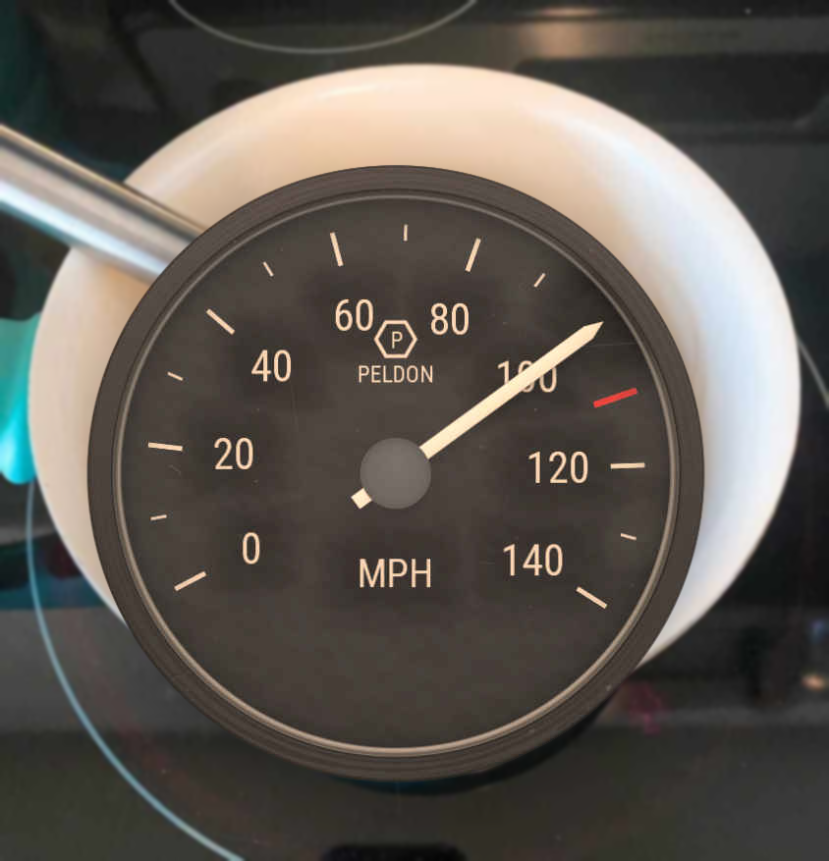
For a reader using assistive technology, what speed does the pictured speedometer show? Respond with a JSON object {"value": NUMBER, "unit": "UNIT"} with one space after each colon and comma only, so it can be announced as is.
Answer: {"value": 100, "unit": "mph"}
